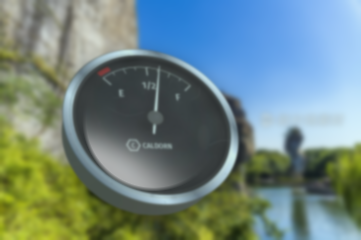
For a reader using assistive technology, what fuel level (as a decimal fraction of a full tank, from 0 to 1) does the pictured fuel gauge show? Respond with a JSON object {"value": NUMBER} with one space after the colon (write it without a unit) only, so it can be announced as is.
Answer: {"value": 0.625}
